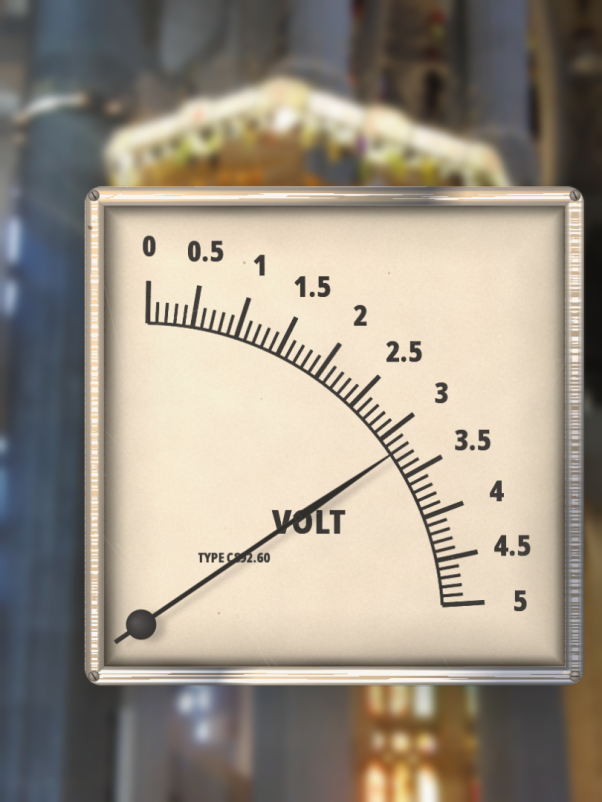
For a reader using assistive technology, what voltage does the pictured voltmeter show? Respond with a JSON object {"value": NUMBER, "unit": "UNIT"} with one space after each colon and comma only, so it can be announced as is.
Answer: {"value": 3.2, "unit": "V"}
